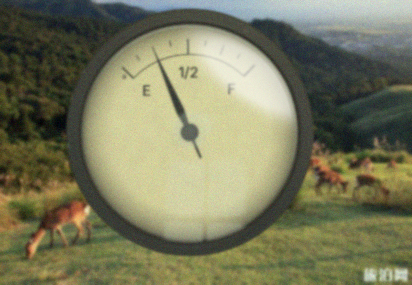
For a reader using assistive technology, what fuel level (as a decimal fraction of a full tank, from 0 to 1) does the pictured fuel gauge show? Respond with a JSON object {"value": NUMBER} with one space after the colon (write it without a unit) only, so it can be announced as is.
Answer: {"value": 0.25}
